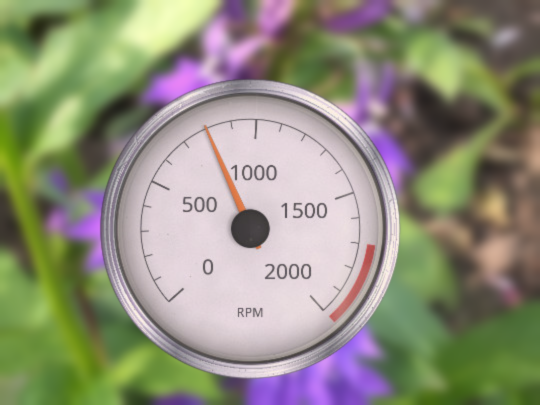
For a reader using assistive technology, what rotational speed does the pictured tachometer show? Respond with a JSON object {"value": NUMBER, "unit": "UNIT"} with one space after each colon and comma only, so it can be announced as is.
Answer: {"value": 800, "unit": "rpm"}
